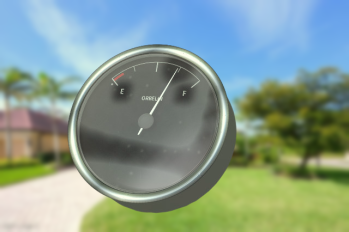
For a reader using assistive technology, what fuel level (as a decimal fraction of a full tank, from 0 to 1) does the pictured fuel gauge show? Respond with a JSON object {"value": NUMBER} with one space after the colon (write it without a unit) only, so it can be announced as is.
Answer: {"value": 0.75}
